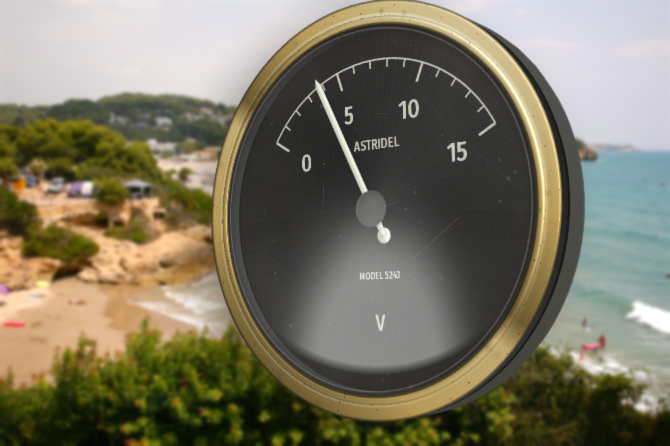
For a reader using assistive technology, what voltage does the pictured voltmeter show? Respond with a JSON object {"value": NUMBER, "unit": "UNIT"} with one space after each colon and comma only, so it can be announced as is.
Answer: {"value": 4, "unit": "V"}
